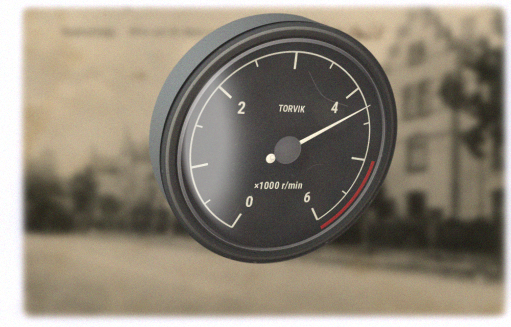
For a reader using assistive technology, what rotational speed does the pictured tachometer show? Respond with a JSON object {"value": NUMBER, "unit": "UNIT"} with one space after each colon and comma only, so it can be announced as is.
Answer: {"value": 4250, "unit": "rpm"}
